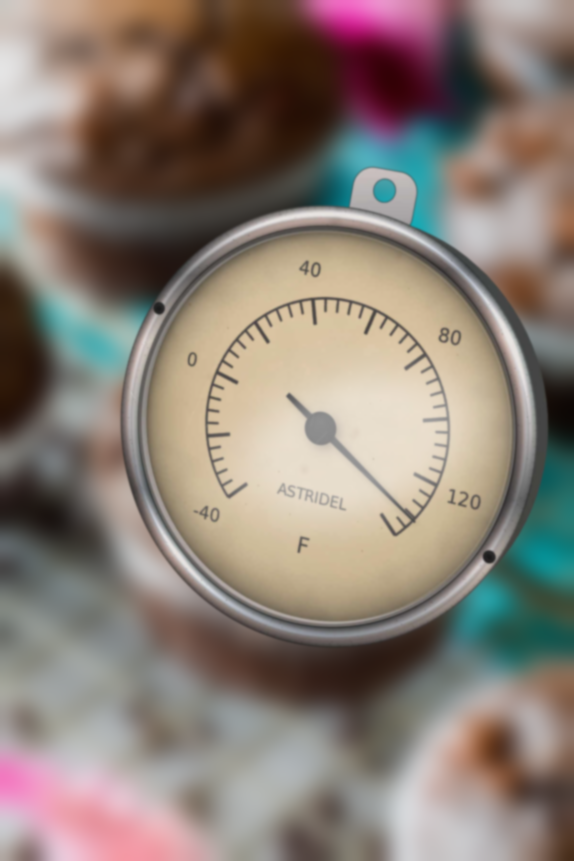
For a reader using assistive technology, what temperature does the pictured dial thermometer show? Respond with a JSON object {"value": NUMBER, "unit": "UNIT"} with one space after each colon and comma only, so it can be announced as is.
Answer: {"value": 132, "unit": "°F"}
